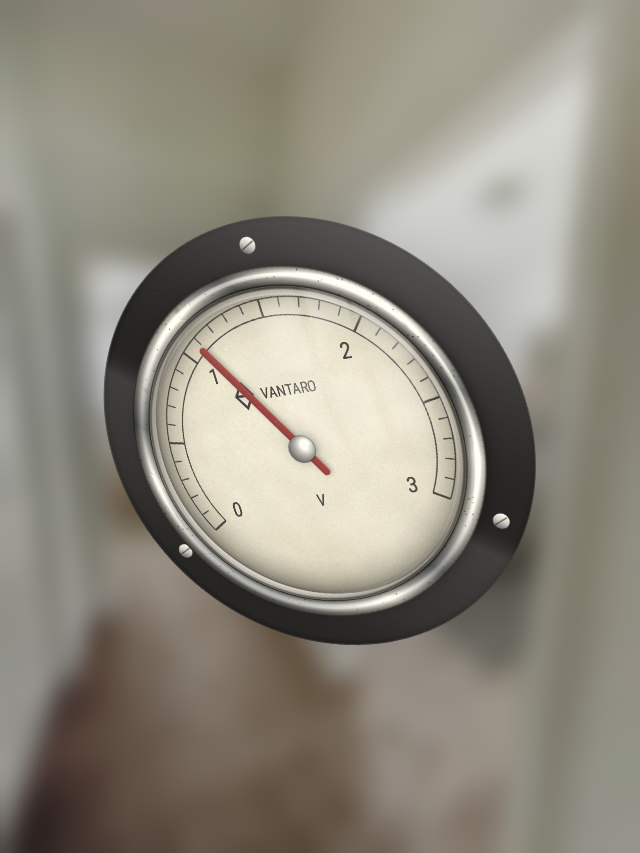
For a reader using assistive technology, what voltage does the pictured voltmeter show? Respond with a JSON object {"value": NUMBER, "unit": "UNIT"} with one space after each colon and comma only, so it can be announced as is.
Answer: {"value": 1.1, "unit": "V"}
